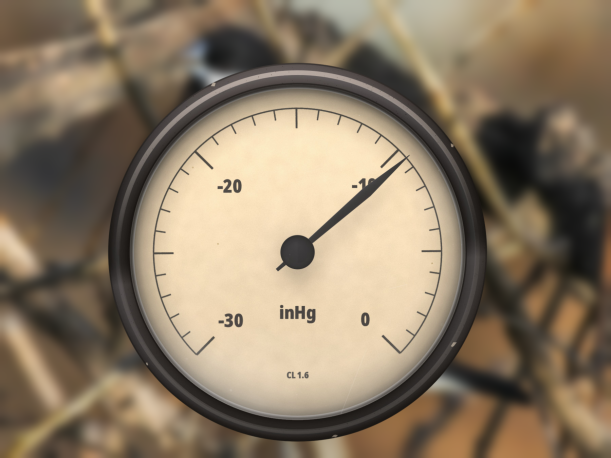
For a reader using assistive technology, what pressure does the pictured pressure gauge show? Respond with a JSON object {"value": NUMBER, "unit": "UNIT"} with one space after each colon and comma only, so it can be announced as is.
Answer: {"value": -9.5, "unit": "inHg"}
